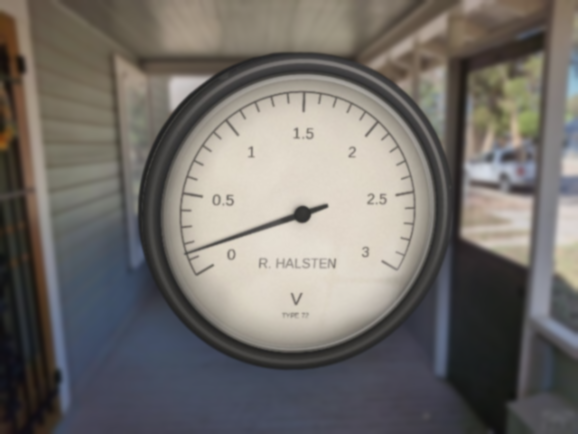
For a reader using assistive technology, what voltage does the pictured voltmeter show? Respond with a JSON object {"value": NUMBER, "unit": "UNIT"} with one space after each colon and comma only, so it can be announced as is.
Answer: {"value": 0.15, "unit": "V"}
